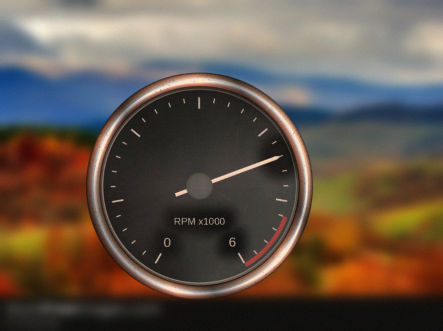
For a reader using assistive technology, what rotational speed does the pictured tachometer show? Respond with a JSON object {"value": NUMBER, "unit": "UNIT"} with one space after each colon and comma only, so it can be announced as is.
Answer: {"value": 4400, "unit": "rpm"}
